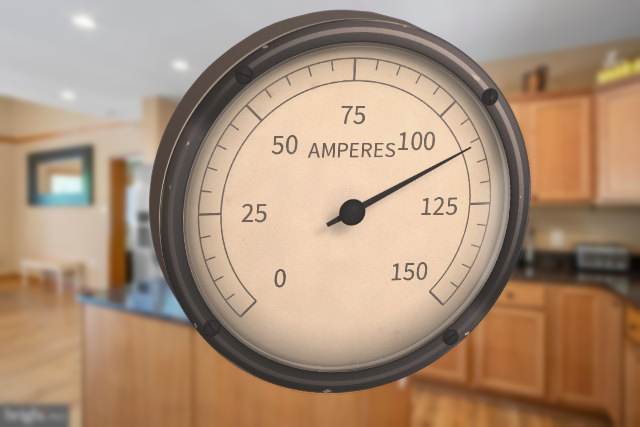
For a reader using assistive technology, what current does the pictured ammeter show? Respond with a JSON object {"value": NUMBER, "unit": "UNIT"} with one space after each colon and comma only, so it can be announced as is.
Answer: {"value": 110, "unit": "A"}
